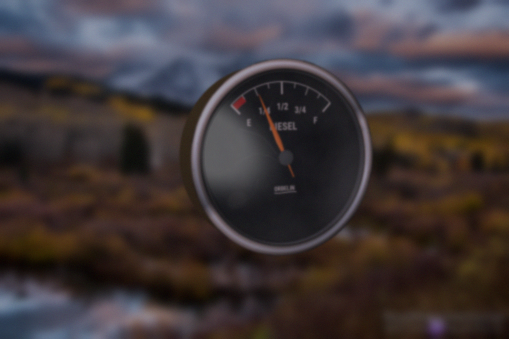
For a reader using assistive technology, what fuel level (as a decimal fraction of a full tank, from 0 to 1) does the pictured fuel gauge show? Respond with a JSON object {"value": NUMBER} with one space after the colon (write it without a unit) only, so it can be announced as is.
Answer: {"value": 0.25}
